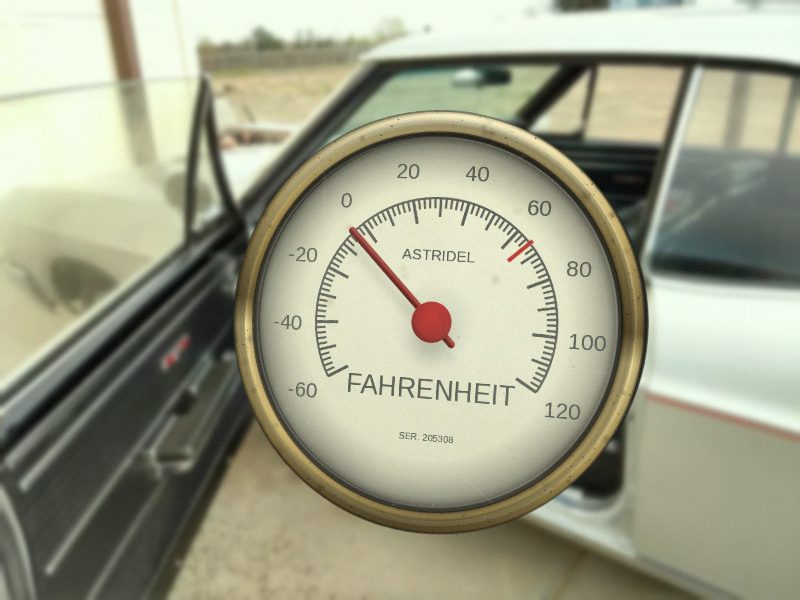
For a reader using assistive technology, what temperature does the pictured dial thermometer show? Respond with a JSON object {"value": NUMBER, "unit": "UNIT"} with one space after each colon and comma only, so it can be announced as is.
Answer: {"value": -4, "unit": "°F"}
